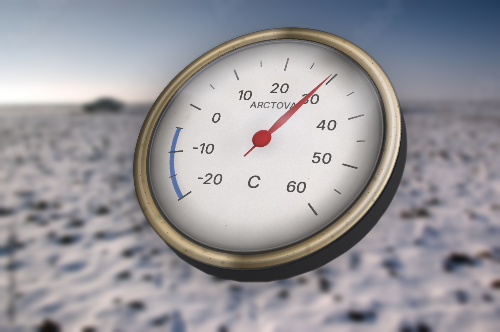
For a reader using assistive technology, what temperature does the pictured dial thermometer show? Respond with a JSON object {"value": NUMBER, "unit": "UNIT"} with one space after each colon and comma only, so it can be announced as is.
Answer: {"value": 30, "unit": "°C"}
